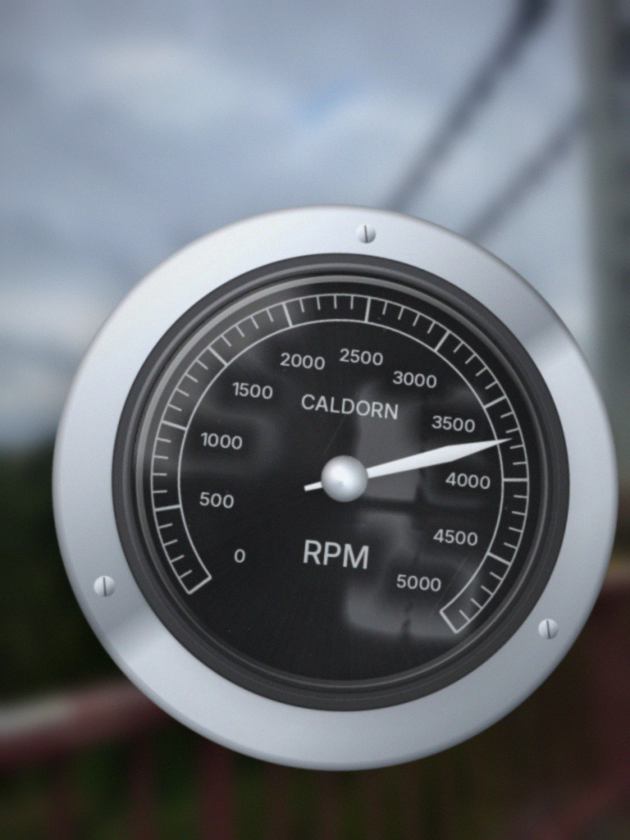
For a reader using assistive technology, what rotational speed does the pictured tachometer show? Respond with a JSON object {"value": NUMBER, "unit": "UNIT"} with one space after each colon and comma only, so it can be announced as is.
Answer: {"value": 3750, "unit": "rpm"}
